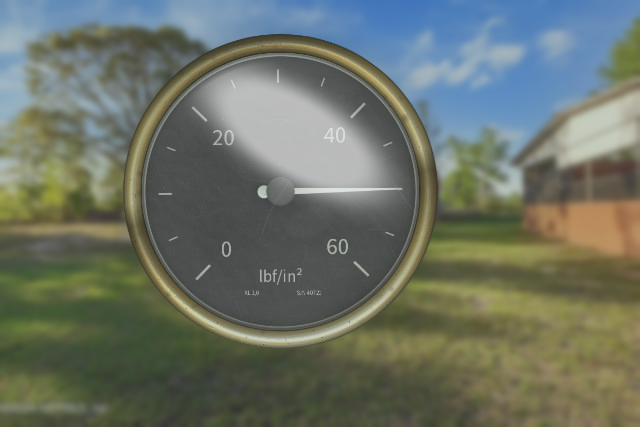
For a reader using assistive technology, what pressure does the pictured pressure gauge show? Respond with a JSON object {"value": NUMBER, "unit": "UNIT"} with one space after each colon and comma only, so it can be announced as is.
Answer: {"value": 50, "unit": "psi"}
